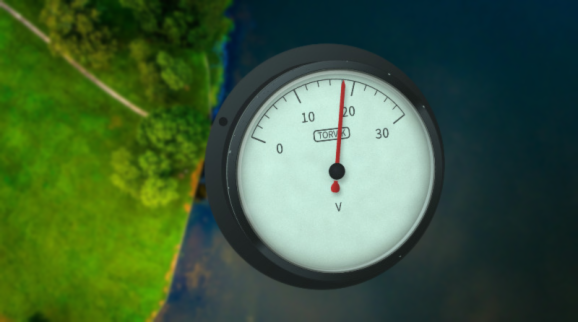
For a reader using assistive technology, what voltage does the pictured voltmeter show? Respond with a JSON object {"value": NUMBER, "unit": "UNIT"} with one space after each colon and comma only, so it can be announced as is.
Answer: {"value": 18, "unit": "V"}
